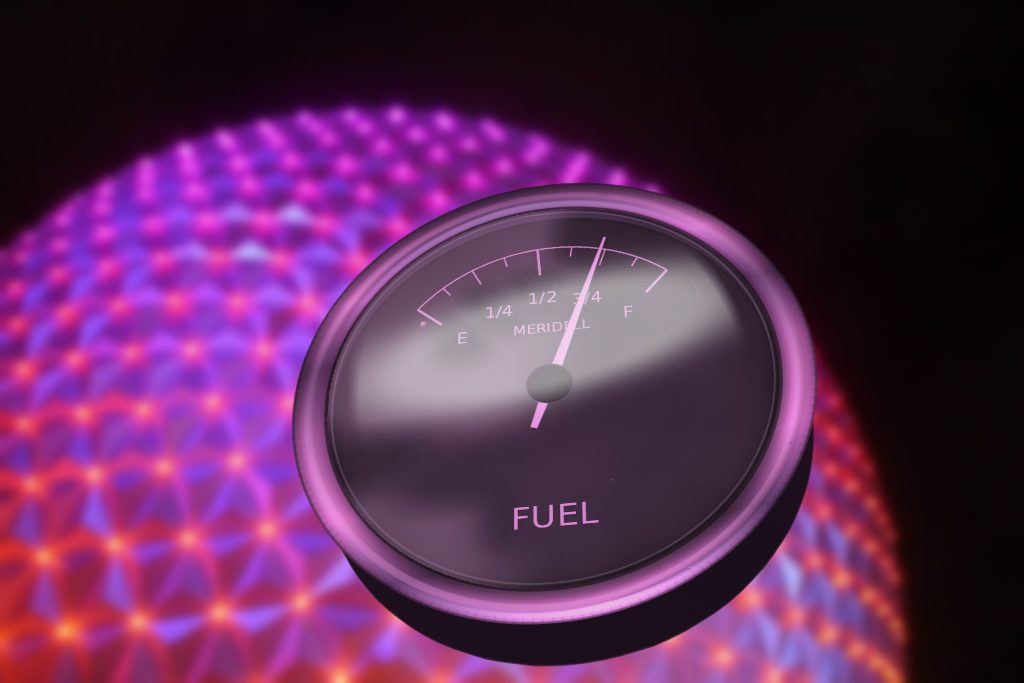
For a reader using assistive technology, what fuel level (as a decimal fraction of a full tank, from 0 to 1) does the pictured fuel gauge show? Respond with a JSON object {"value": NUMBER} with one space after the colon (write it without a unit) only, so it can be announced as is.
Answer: {"value": 0.75}
